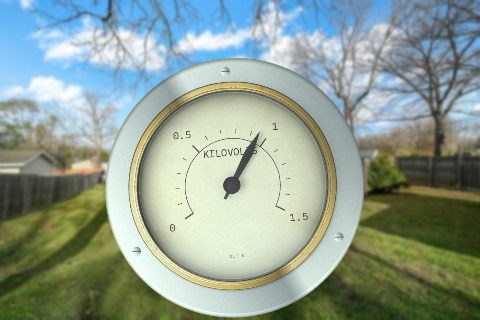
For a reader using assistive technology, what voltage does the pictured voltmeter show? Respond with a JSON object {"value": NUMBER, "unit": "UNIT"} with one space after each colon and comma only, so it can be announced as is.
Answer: {"value": 0.95, "unit": "kV"}
